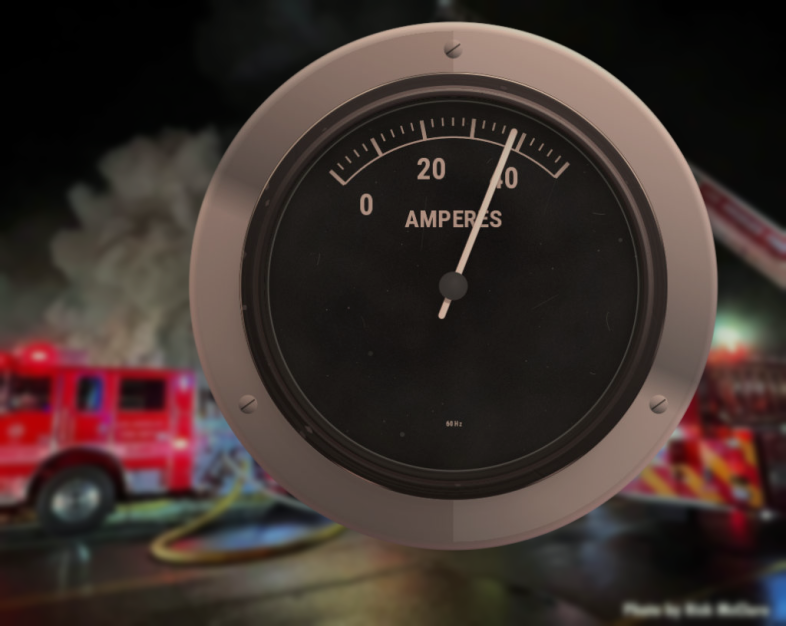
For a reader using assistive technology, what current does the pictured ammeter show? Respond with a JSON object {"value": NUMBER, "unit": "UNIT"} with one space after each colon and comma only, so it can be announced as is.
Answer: {"value": 38, "unit": "A"}
